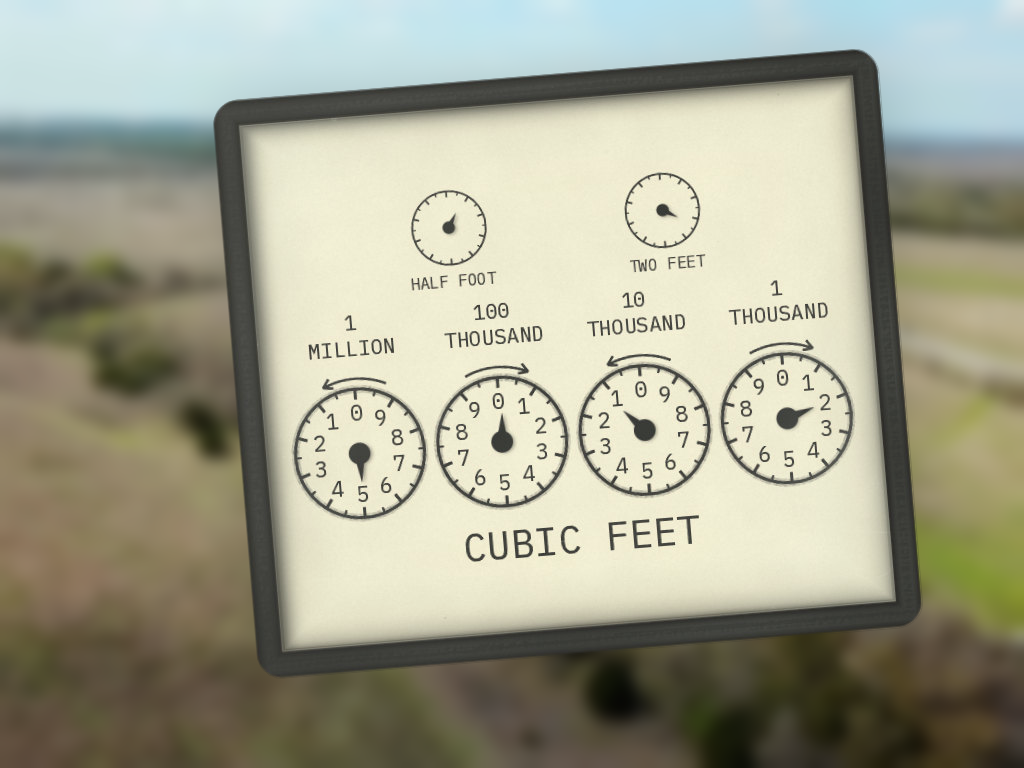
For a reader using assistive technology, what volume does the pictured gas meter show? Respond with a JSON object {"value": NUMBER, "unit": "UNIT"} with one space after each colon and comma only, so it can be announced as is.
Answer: {"value": 501200, "unit": "ft³"}
